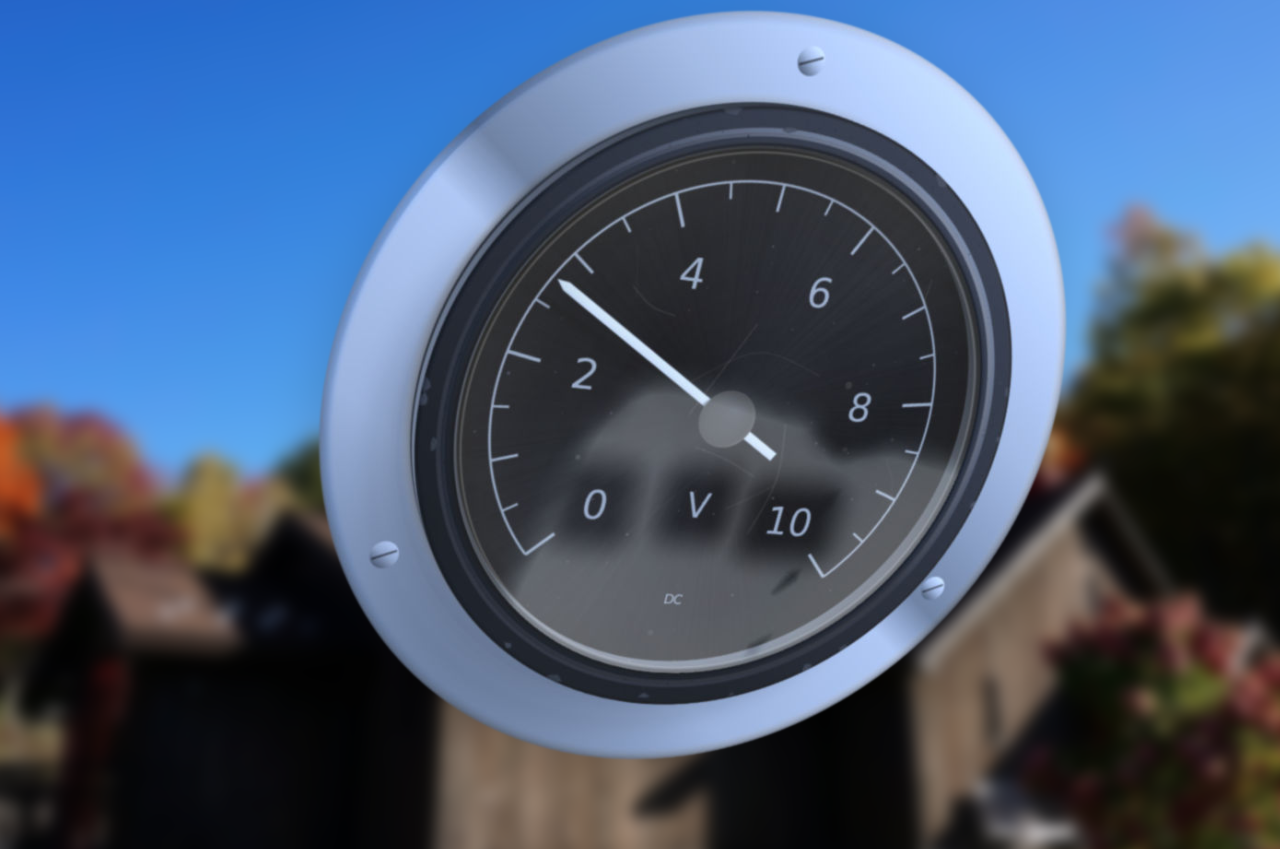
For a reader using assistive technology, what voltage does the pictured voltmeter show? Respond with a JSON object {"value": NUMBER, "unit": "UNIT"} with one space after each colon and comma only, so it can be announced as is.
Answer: {"value": 2.75, "unit": "V"}
